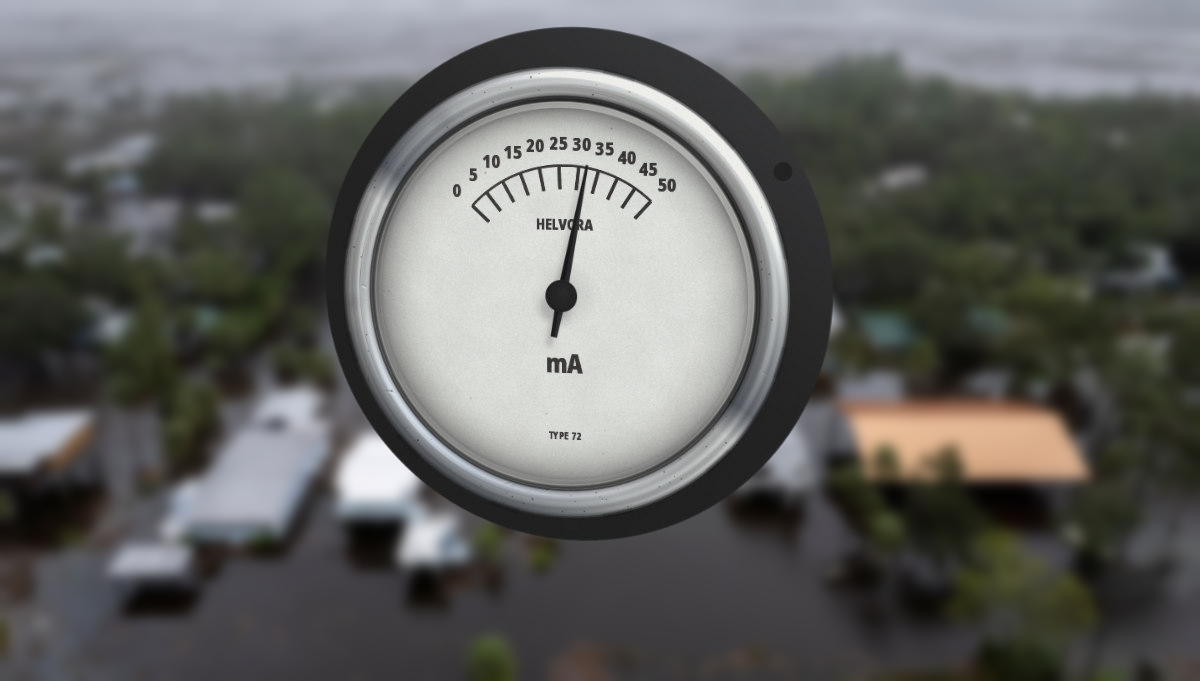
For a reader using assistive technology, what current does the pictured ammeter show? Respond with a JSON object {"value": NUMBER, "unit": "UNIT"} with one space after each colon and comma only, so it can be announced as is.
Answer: {"value": 32.5, "unit": "mA"}
